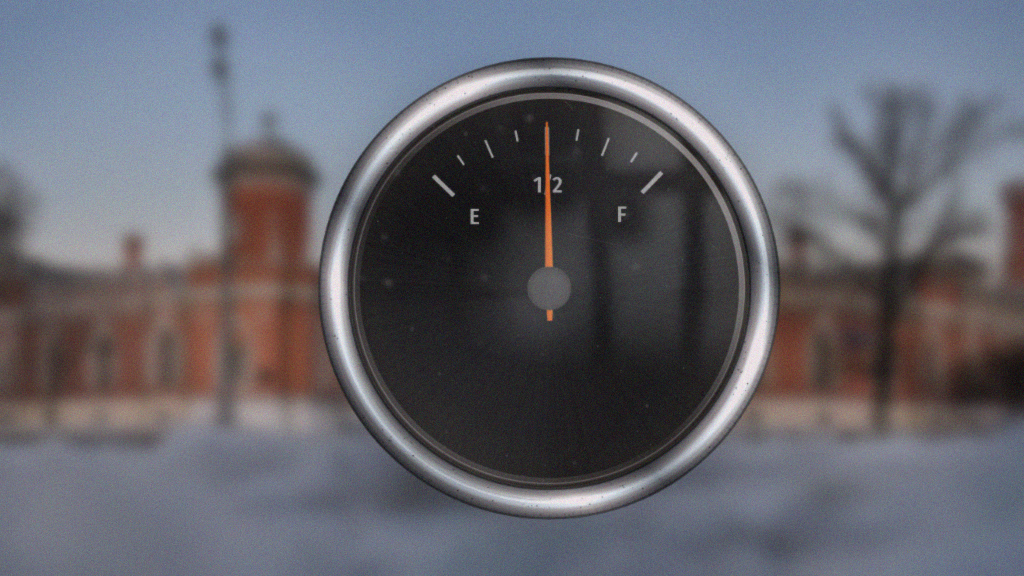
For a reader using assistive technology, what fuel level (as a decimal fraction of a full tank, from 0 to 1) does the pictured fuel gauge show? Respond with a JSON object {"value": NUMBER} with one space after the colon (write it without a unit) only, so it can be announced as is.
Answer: {"value": 0.5}
